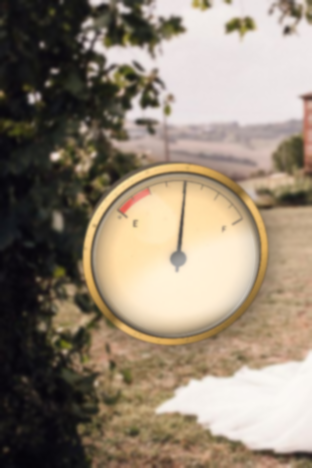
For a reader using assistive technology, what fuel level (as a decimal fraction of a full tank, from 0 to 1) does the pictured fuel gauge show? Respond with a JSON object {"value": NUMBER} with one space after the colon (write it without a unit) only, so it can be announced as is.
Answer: {"value": 0.5}
